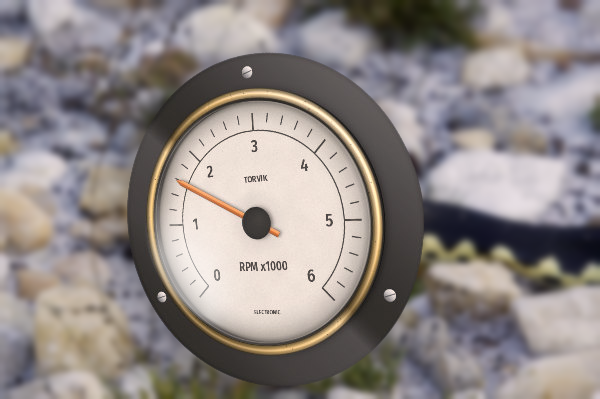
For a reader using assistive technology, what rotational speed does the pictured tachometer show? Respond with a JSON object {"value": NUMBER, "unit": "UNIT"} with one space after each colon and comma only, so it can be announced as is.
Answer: {"value": 1600, "unit": "rpm"}
